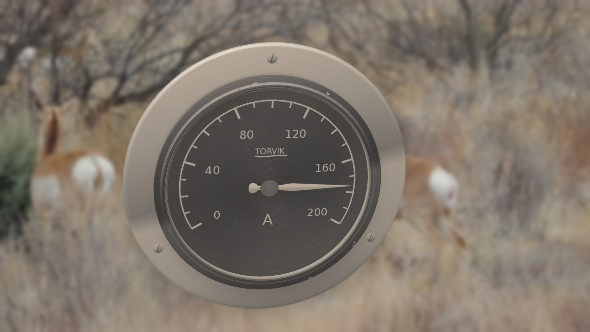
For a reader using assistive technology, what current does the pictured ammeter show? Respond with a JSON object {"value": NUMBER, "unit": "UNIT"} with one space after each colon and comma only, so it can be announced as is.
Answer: {"value": 175, "unit": "A"}
